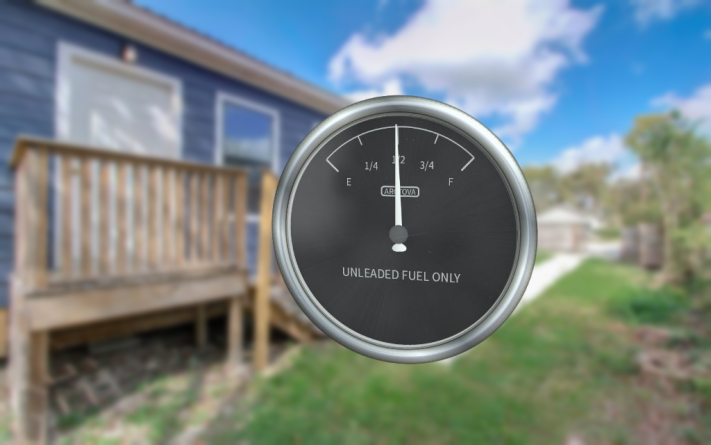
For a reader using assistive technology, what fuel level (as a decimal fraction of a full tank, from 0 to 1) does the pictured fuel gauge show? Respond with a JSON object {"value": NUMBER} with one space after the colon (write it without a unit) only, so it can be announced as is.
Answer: {"value": 0.5}
